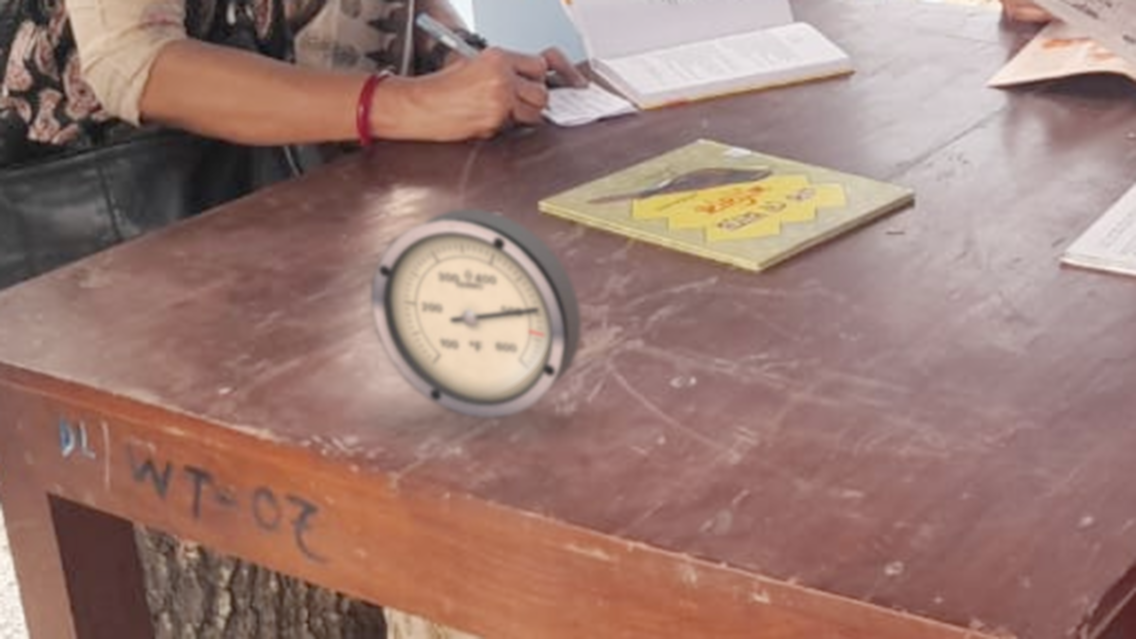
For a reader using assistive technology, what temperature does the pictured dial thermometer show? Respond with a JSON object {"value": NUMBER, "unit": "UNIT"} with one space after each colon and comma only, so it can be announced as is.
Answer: {"value": 500, "unit": "°F"}
